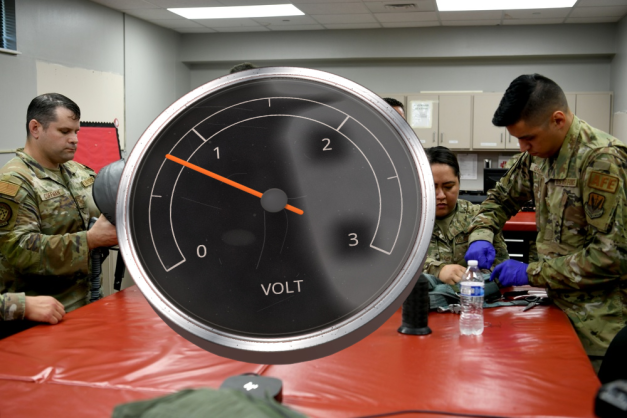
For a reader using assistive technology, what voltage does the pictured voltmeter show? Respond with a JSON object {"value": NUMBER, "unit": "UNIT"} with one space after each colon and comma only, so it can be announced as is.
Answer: {"value": 0.75, "unit": "V"}
